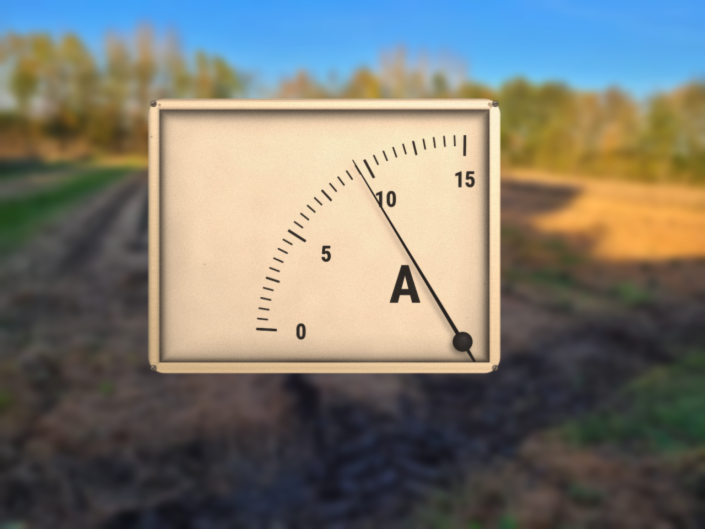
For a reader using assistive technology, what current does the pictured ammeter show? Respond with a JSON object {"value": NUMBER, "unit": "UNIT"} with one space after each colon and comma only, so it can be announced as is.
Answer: {"value": 9.5, "unit": "A"}
